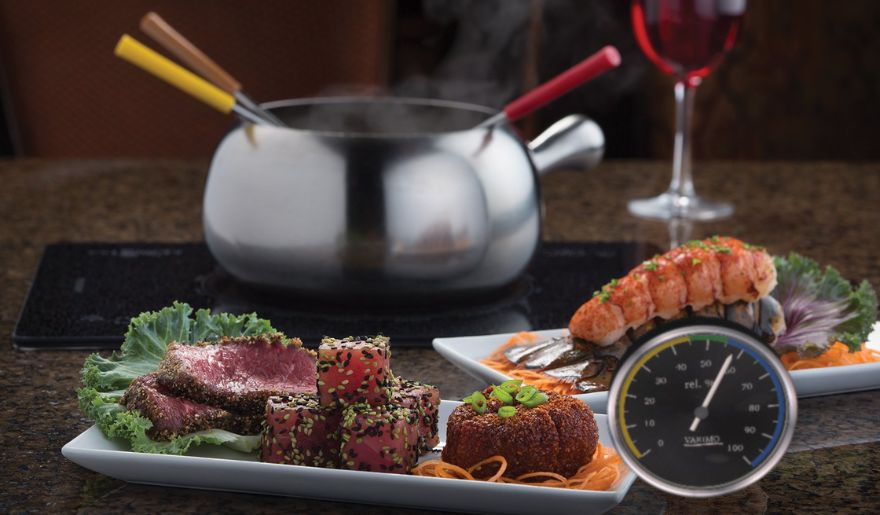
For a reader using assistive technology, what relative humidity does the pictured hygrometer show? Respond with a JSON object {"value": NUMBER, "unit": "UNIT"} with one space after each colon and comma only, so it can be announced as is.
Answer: {"value": 57.5, "unit": "%"}
